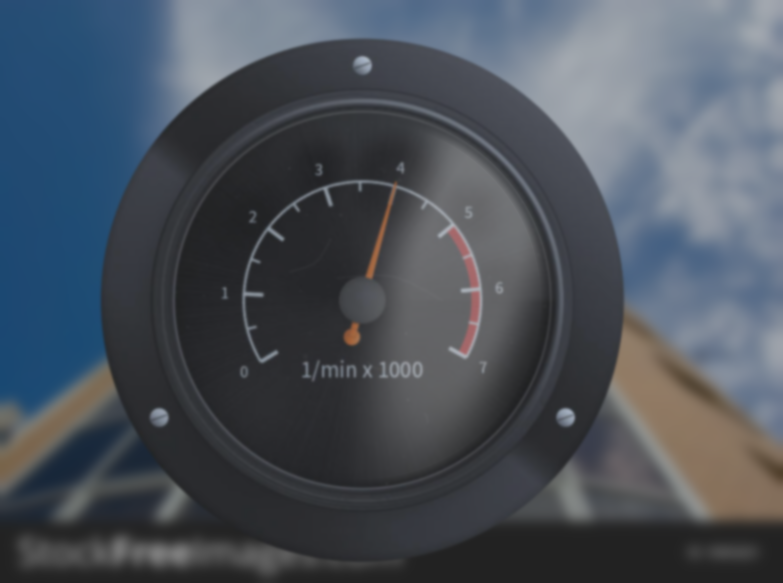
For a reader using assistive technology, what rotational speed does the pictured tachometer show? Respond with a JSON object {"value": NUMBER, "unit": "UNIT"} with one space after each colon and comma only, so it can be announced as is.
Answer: {"value": 4000, "unit": "rpm"}
